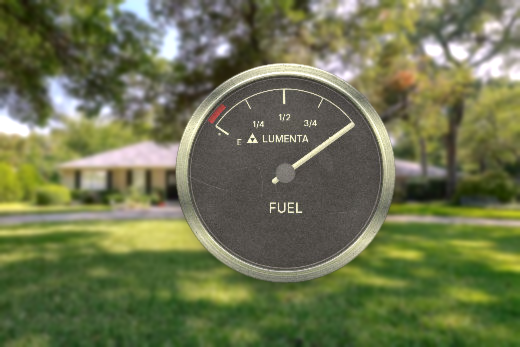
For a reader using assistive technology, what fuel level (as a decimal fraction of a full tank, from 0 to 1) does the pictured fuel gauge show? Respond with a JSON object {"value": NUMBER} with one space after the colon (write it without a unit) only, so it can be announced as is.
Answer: {"value": 1}
